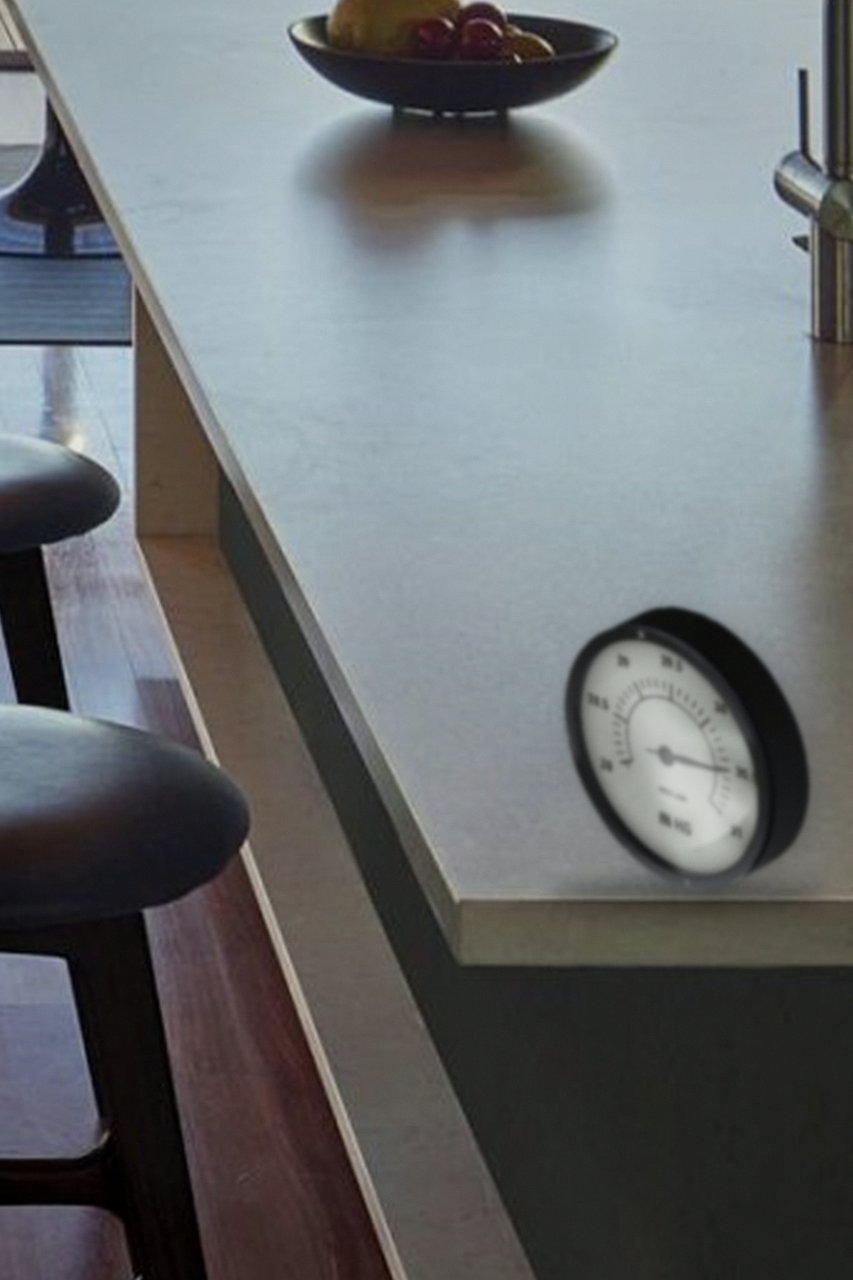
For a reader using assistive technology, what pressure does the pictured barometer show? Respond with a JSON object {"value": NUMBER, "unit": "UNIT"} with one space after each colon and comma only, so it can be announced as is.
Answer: {"value": 30.5, "unit": "inHg"}
